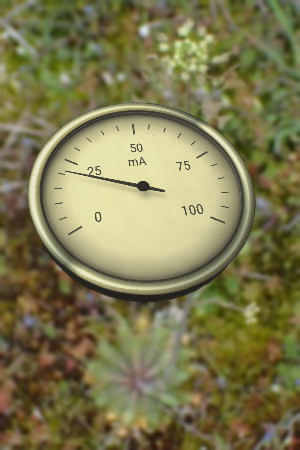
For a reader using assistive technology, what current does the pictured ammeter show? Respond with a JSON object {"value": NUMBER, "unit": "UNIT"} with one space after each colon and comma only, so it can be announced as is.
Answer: {"value": 20, "unit": "mA"}
